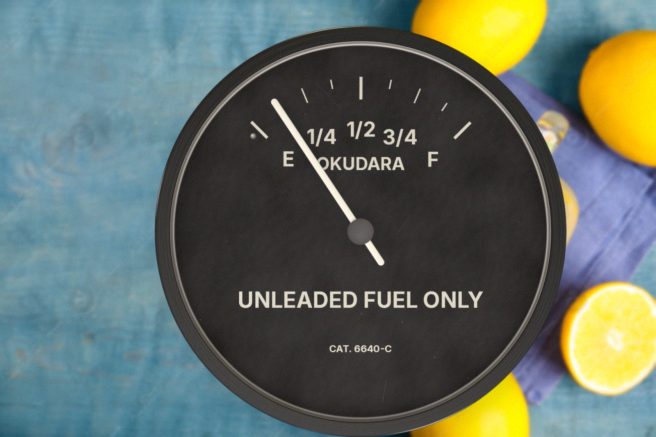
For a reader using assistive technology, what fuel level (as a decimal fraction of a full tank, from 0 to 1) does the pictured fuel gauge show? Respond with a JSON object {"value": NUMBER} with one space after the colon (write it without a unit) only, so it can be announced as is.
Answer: {"value": 0.125}
